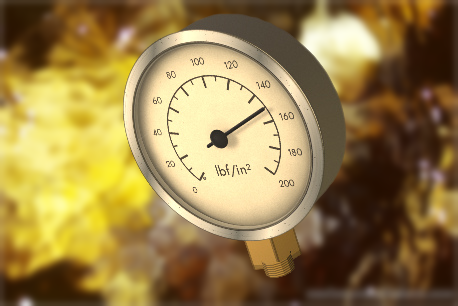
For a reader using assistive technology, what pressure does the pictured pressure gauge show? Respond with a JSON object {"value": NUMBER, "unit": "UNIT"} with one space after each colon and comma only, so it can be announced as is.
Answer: {"value": 150, "unit": "psi"}
